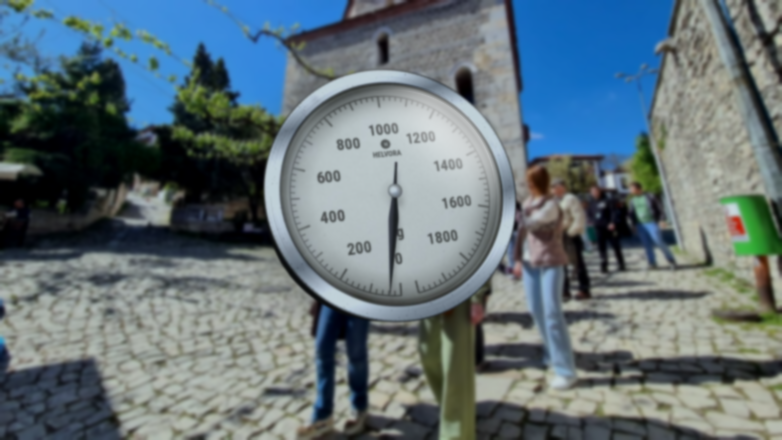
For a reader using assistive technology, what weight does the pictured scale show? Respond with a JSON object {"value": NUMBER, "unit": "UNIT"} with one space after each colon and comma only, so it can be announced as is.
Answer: {"value": 40, "unit": "g"}
